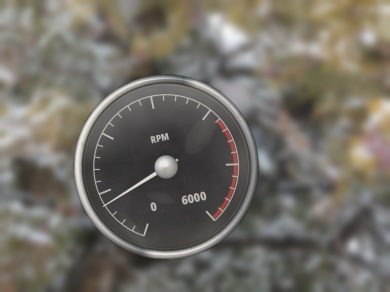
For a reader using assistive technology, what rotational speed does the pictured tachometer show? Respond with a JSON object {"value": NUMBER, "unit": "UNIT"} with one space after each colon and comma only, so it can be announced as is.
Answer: {"value": 800, "unit": "rpm"}
